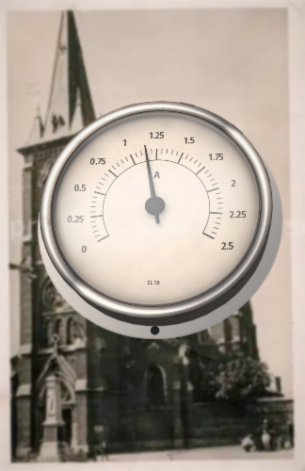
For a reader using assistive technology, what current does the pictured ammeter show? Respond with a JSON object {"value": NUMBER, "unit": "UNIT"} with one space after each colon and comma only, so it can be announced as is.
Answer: {"value": 1.15, "unit": "A"}
